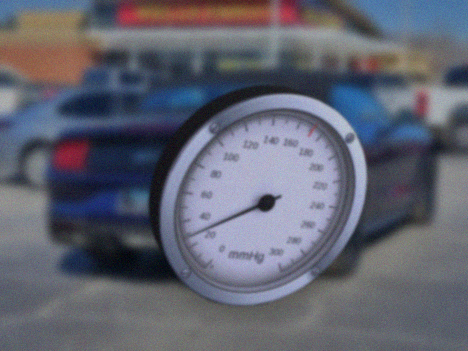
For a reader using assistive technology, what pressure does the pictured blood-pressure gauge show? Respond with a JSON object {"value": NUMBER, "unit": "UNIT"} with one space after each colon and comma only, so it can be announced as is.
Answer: {"value": 30, "unit": "mmHg"}
